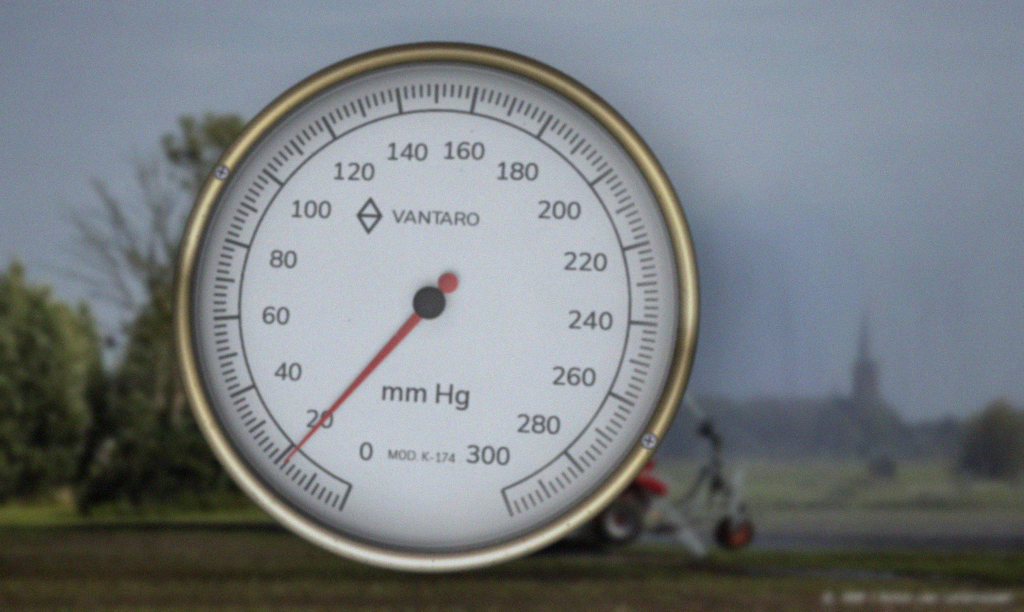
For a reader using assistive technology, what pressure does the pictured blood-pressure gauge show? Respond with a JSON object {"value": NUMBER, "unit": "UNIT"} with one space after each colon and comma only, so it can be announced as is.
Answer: {"value": 18, "unit": "mmHg"}
